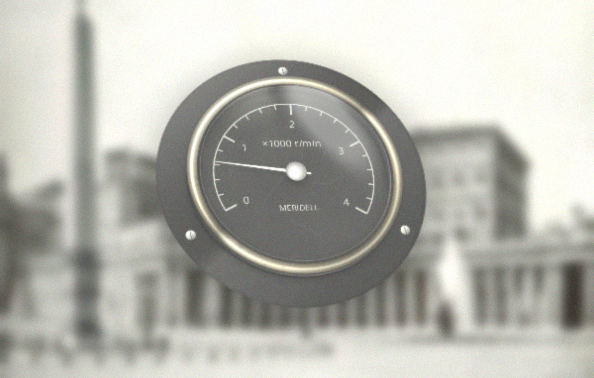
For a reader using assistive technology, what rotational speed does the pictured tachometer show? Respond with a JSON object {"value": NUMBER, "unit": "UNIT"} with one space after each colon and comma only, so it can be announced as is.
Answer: {"value": 600, "unit": "rpm"}
